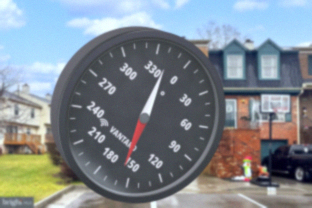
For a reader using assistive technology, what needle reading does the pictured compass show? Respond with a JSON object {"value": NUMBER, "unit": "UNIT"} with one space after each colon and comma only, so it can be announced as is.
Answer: {"value": 160, "unit": "°"}
